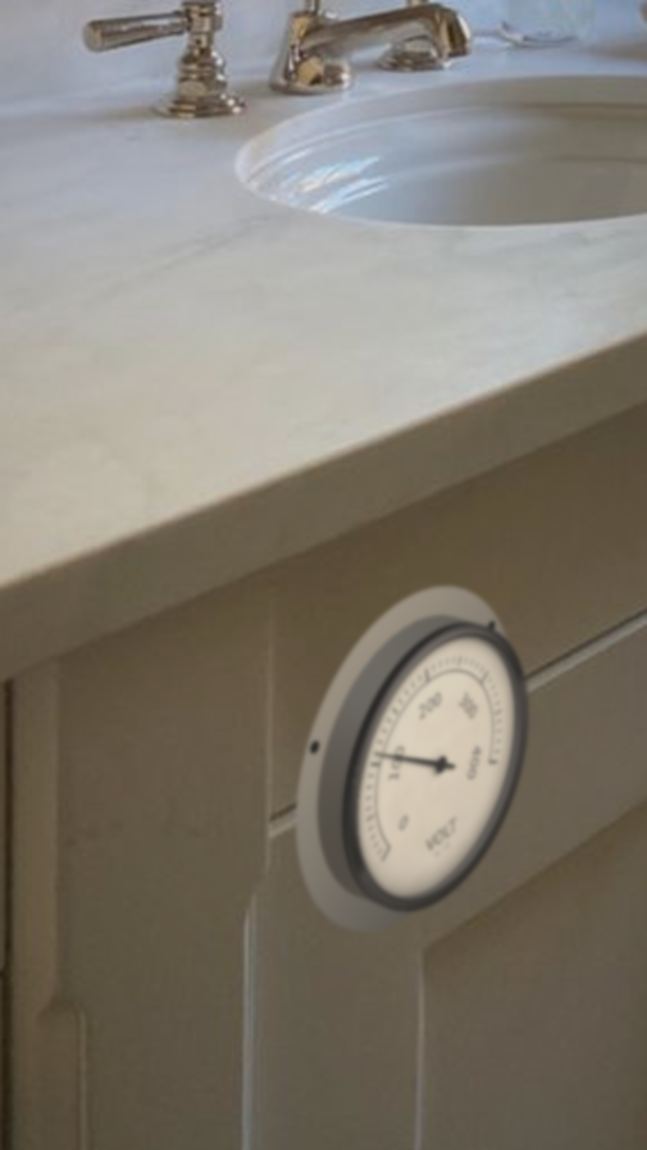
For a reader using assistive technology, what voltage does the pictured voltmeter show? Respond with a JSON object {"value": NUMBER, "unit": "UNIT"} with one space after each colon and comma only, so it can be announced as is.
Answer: {"value": 110, "unit": "V"}
